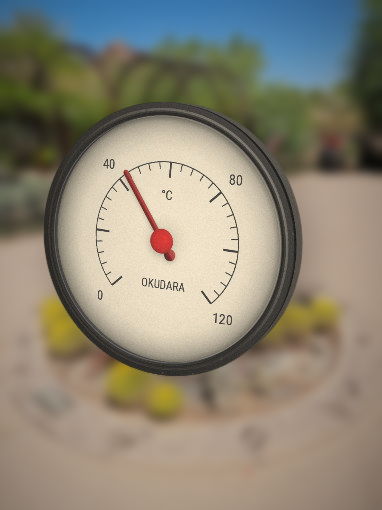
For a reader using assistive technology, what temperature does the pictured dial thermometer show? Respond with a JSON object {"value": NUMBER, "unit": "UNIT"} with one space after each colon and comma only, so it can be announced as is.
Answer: {"value": 44, "unit": "°C"}
